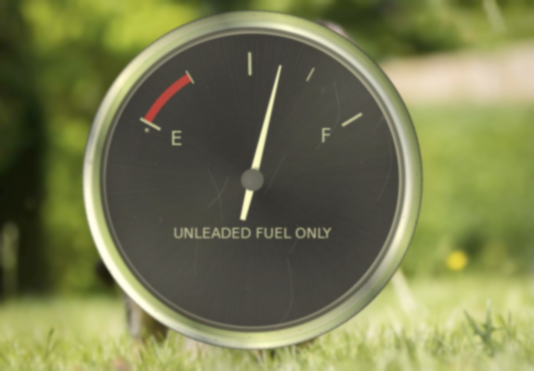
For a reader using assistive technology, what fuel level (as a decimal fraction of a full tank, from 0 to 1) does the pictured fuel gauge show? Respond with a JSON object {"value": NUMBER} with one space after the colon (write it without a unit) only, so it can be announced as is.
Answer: {"value": 0.625}
